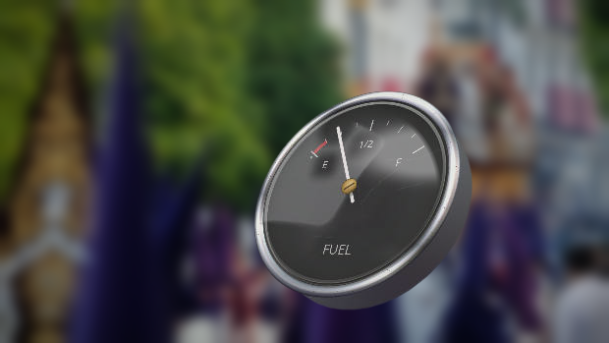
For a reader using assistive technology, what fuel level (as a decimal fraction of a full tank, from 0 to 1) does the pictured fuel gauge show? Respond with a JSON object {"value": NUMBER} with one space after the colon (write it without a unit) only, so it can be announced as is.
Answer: {"value": 0.25}
